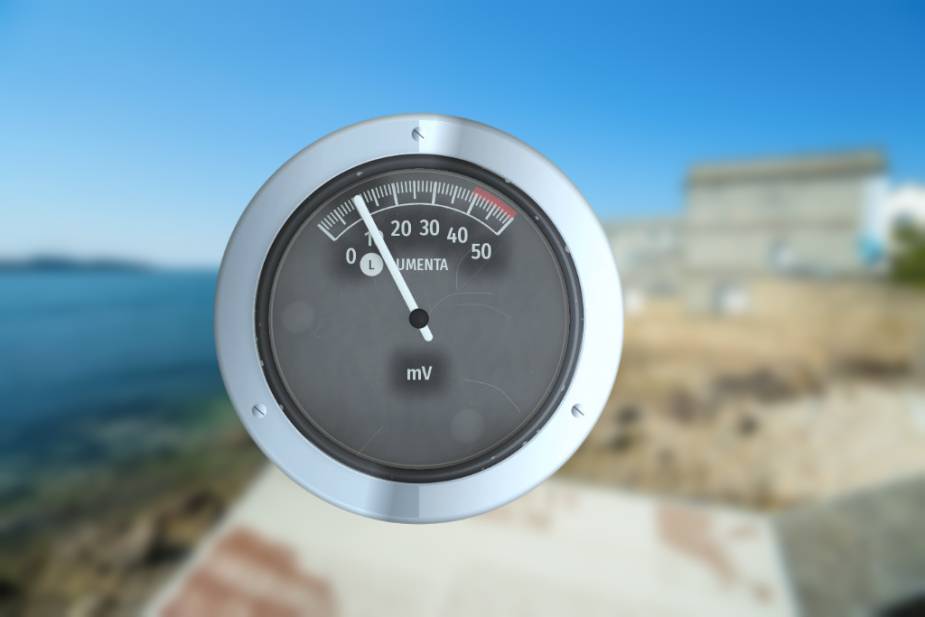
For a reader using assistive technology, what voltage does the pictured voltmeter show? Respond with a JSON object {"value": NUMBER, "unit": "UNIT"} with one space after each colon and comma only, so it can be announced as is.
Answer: {"value": 11, "unit": "mV"}
